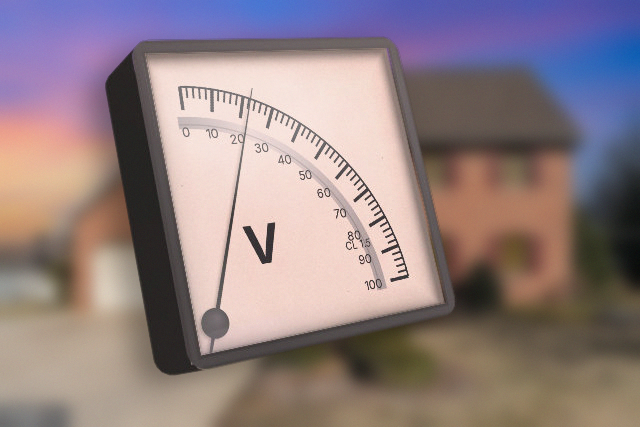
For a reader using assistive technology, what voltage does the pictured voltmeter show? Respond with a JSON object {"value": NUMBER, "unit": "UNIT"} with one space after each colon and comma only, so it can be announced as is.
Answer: {"value": 22, "unit": "V"}
